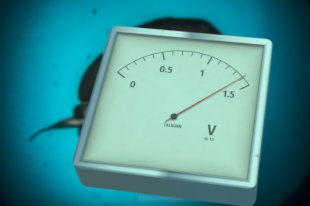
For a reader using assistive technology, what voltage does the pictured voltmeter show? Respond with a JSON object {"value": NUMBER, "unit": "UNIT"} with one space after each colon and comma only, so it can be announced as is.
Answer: {"value": 1.4, "unit": "V"}
